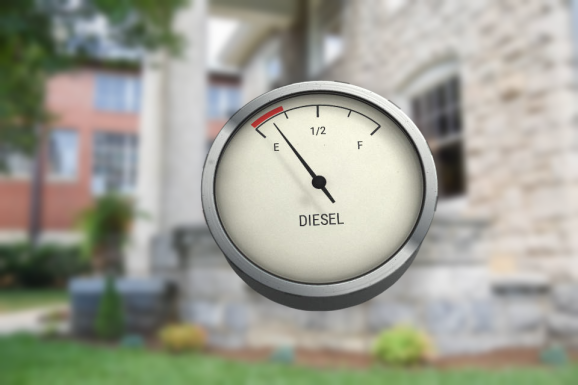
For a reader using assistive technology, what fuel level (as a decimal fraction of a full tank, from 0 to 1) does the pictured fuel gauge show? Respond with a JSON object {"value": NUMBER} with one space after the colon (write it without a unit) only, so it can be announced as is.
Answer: {"value": 0.125}
